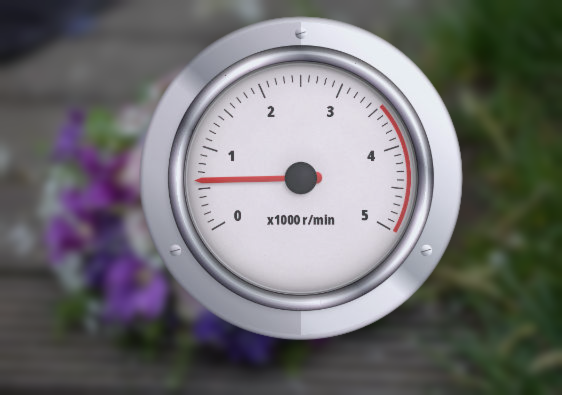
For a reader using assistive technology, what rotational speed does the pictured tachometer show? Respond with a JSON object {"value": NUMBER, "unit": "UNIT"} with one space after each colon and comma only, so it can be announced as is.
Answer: {"value": 600, "unit": "rpm"}
